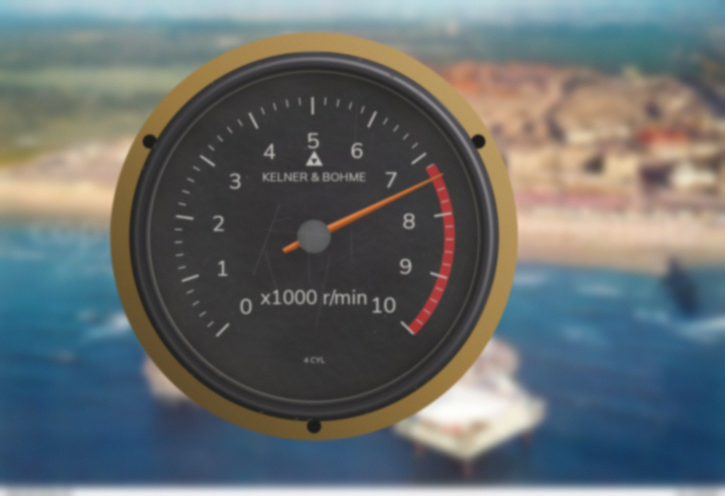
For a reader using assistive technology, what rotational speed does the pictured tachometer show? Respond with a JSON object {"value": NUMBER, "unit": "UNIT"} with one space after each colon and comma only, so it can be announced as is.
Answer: {"value": 7400, "unit": "rpm"}
